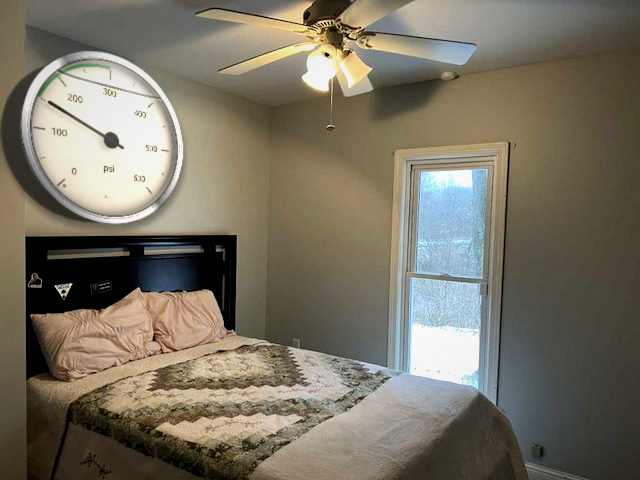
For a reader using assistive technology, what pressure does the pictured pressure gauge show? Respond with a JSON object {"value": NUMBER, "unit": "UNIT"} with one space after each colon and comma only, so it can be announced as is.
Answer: {"value": 150, "unit": "psi"}
